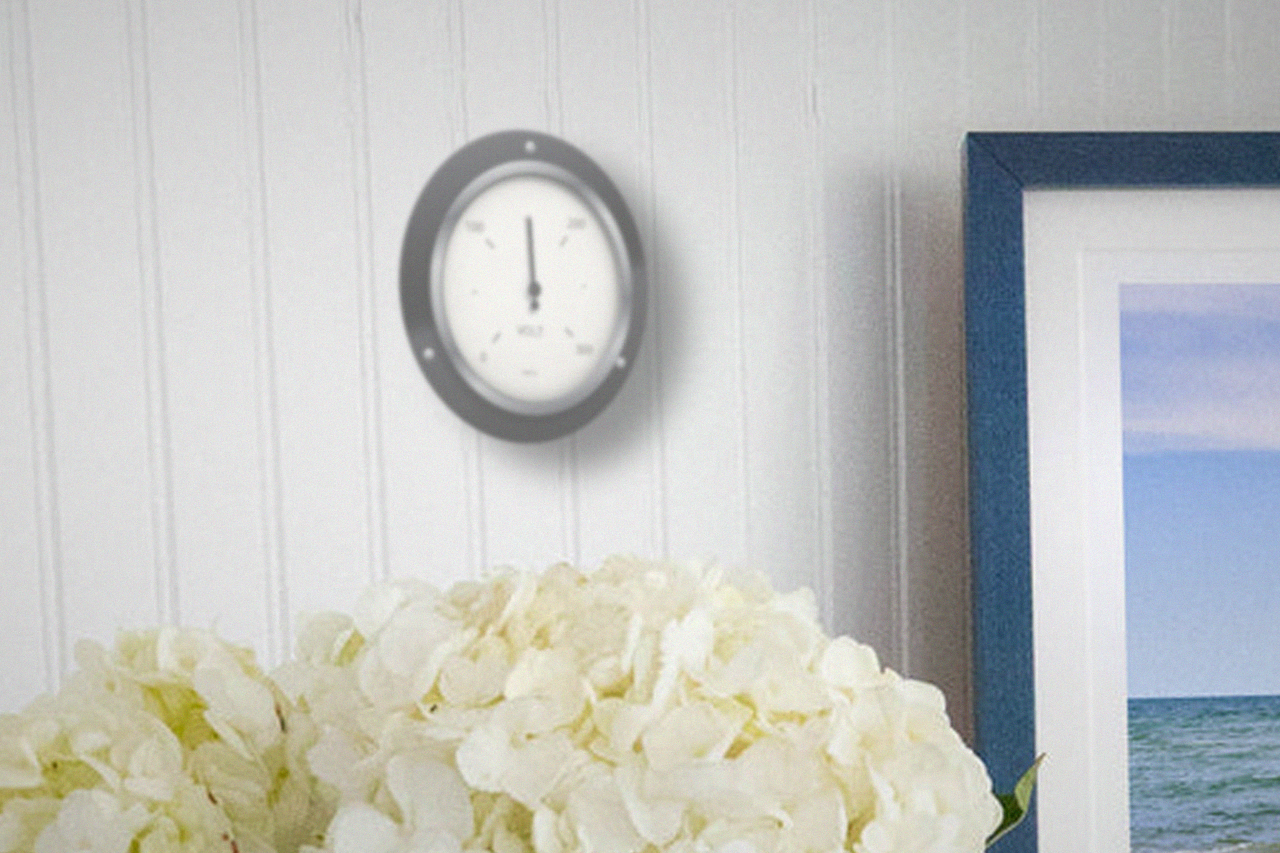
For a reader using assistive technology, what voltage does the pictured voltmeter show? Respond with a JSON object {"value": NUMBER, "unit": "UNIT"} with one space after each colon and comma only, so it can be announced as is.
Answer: {"value": 150, "unit": "V"}
